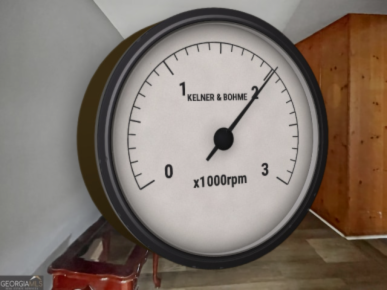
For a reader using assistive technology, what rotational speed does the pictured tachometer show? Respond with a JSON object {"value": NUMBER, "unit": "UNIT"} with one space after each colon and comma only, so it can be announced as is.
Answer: {"value": 2000, "unit": "rpm"}
